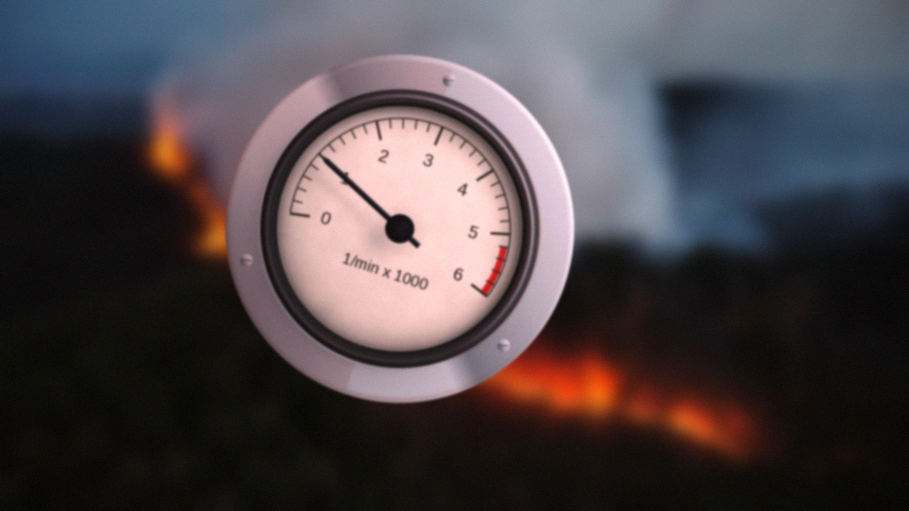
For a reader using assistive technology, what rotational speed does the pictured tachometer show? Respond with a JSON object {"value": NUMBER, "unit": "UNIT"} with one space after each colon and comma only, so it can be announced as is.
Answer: {"value": 1000, "unit": "rpm"}
